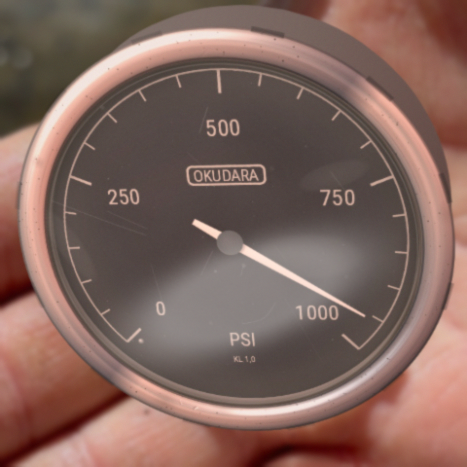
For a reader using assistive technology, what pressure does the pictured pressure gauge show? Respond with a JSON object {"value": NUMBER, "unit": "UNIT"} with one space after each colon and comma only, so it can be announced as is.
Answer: {"value": 950, "unit": "psi"}
